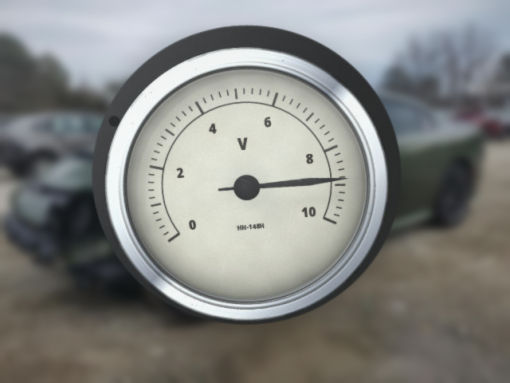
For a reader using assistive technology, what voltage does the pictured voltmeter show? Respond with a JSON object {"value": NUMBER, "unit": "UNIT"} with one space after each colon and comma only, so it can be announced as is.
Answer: {"value": 8.8, "unit": "V"}
